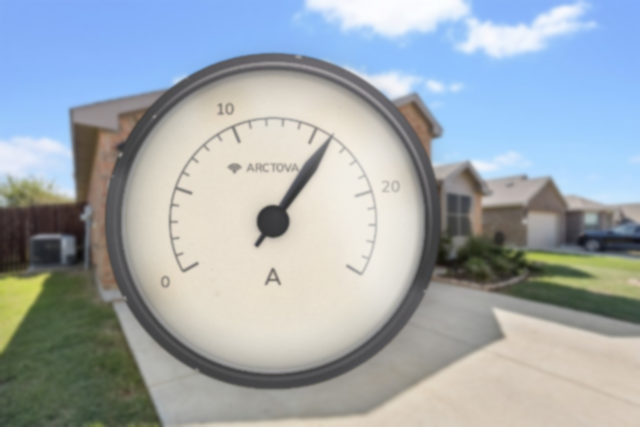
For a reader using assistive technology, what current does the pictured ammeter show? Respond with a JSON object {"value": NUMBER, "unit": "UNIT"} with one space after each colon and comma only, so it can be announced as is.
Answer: {"value": 16, "unit": "A"}
